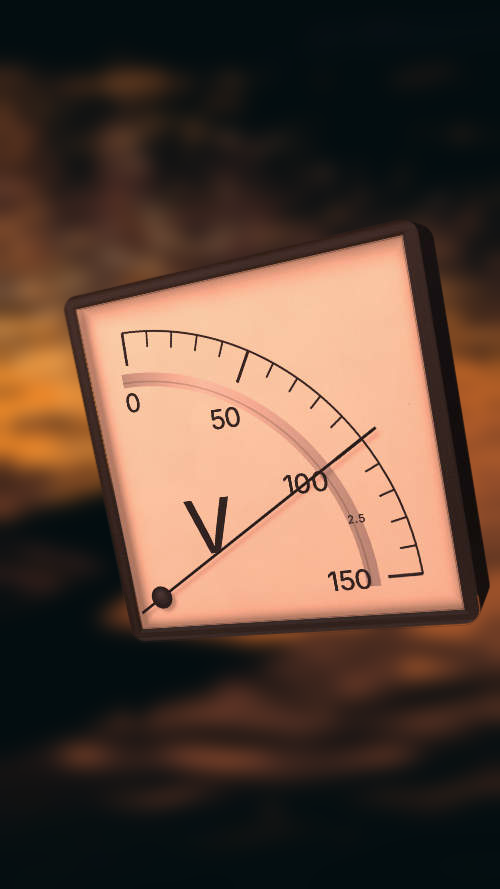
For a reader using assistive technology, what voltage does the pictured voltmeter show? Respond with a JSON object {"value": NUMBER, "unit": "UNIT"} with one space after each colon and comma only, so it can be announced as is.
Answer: {"value": 100, "unit": "V"}
